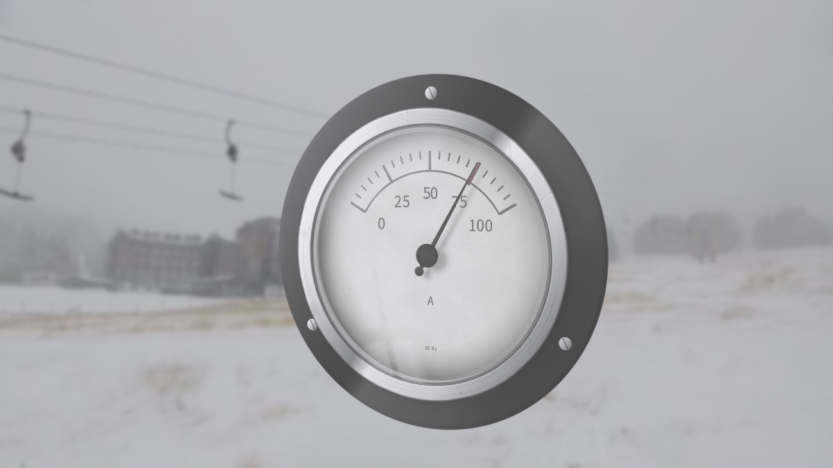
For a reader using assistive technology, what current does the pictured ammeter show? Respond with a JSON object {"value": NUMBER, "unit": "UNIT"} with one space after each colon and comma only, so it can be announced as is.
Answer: {"value": 75, "unit": "A"}
